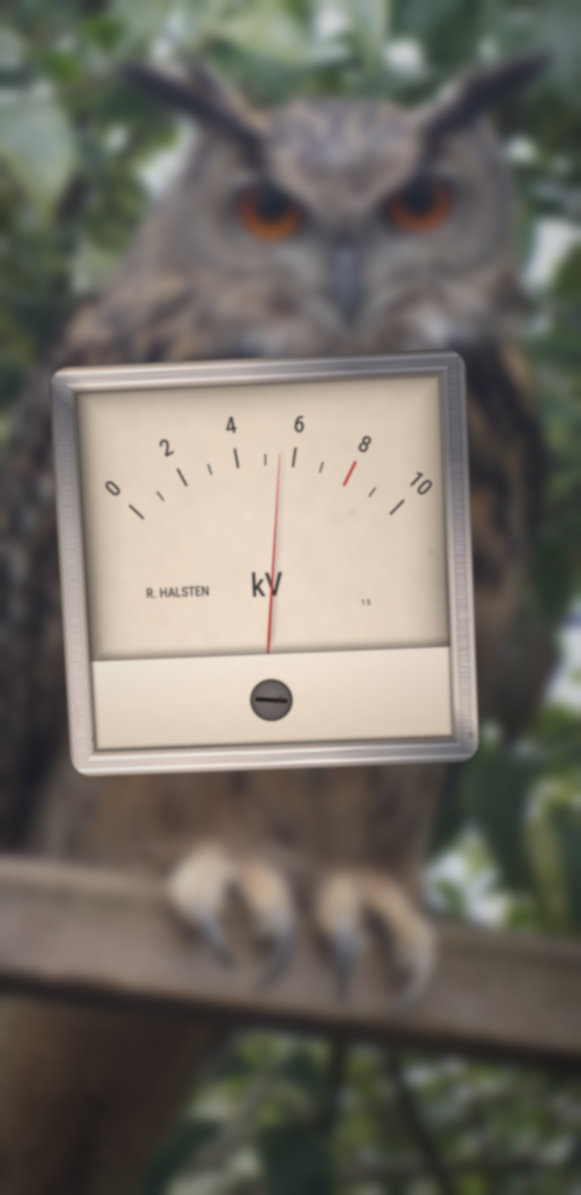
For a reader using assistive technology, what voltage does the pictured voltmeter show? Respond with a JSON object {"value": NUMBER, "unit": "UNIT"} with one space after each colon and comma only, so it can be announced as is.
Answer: {"value": 5.5, "unit": "kV"}
